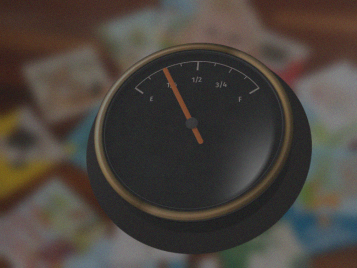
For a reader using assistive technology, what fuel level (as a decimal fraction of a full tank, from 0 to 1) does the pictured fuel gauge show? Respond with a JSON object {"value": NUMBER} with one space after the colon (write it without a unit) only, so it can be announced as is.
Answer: {"value": 0.25}
